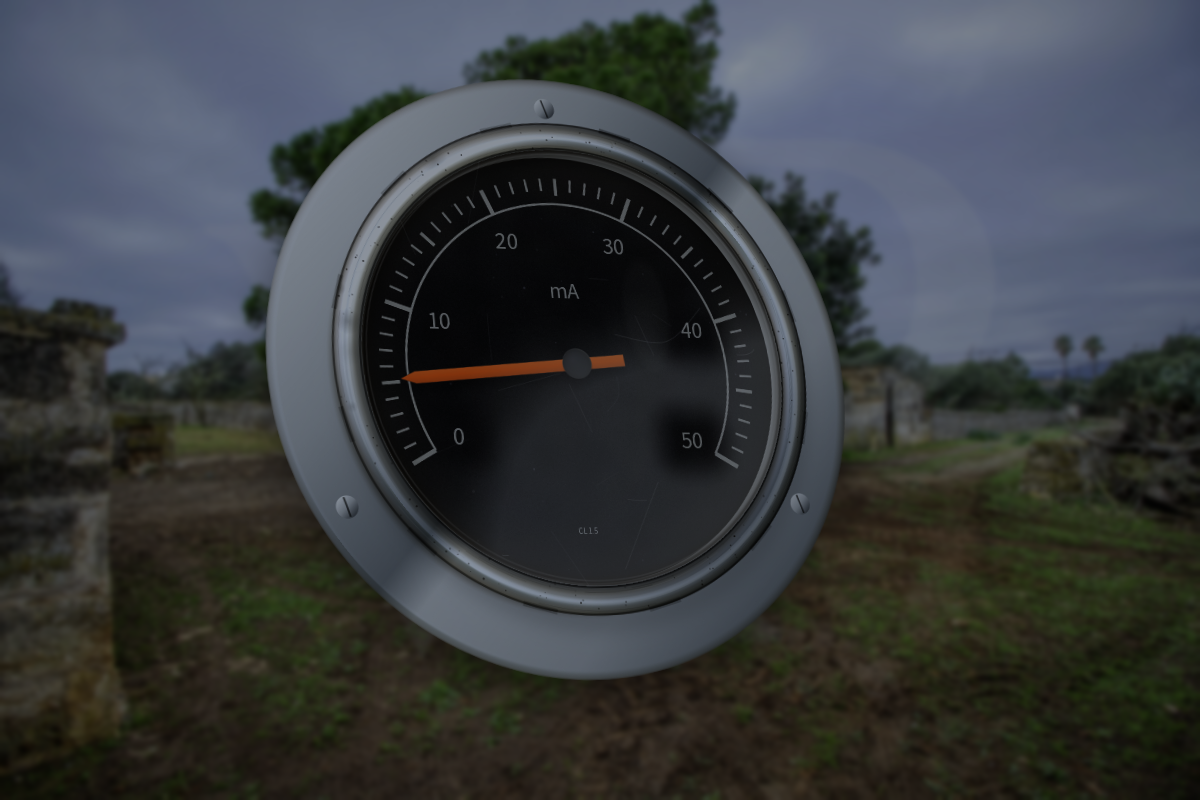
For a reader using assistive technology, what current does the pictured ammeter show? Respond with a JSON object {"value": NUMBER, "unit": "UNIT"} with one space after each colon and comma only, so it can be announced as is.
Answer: {"value": 5, "unit": "mA"}
